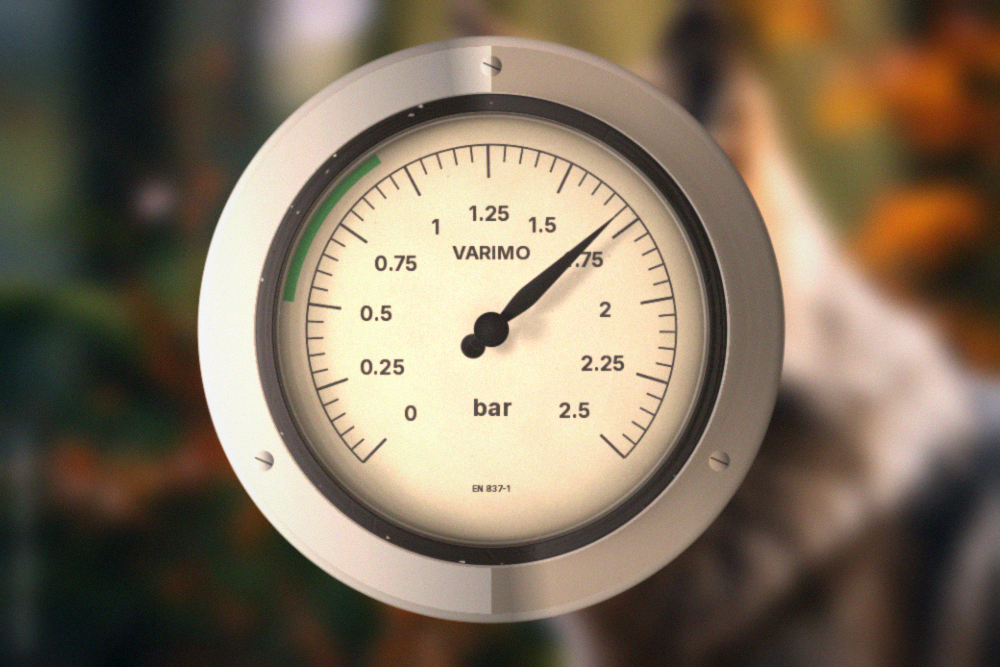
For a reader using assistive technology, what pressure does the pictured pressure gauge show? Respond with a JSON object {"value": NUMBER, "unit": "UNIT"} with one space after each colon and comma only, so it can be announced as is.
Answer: {"value": 1.7, "unit": "bar"}
